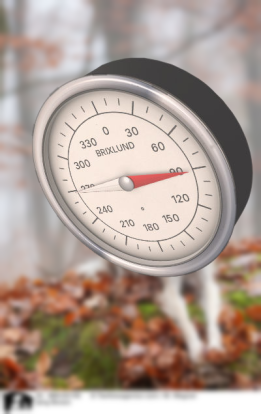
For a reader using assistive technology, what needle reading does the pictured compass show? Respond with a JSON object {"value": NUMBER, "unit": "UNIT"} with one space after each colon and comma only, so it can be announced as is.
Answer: {"value": 90, "unit": "°"}
